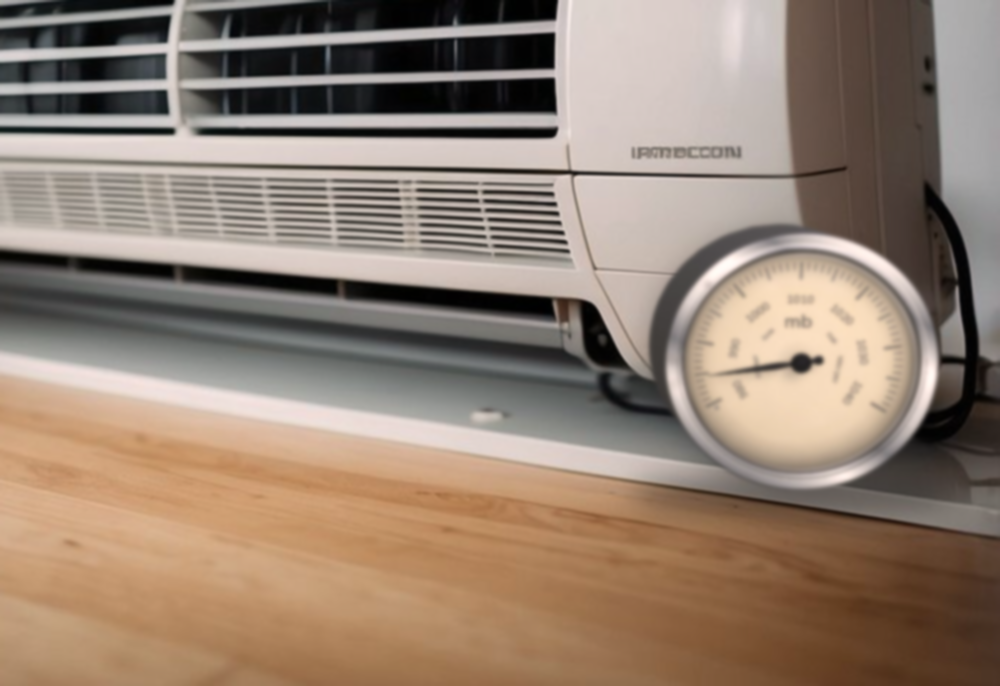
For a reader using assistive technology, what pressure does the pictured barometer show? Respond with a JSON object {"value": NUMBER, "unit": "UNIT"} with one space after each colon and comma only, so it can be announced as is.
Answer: {"value": 985, "unit": "mbar"}
